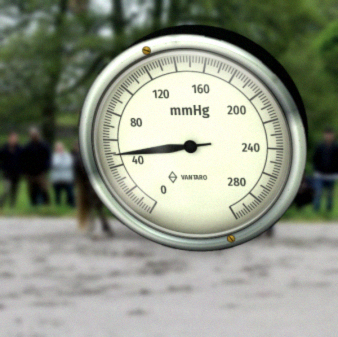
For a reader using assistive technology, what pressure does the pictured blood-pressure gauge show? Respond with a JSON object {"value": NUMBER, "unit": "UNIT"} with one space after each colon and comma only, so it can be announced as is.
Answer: {"value": 50, "unit": "mmHg"}
